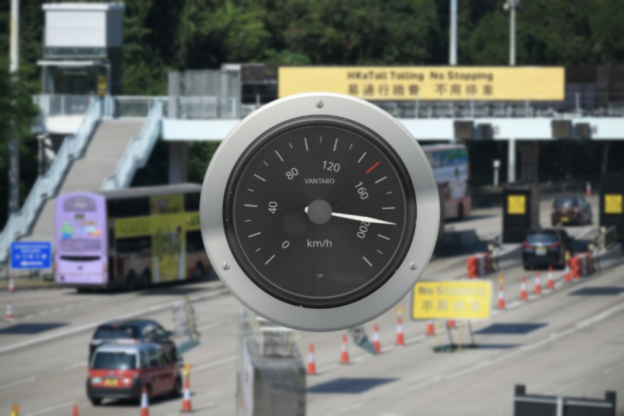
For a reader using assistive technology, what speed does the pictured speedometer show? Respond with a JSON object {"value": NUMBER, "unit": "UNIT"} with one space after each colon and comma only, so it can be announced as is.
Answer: {"value": 190, "unit": "km/h"}
